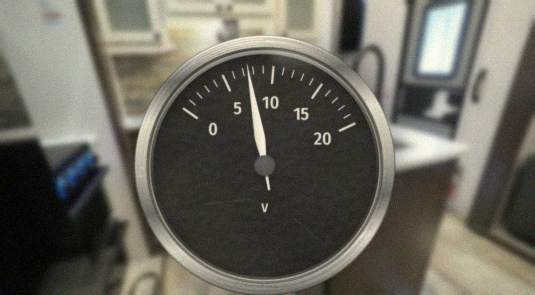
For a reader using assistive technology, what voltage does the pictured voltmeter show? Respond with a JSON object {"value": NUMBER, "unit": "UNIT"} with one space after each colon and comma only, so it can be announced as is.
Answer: {"value": 7.5, "unit": "V"}
